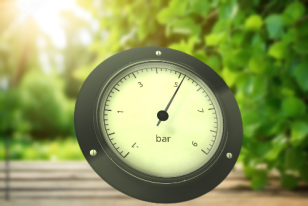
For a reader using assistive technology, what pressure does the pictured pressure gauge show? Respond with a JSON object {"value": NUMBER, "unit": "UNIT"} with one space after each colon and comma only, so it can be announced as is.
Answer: {"value": 5.2, "unit": "bar"}
